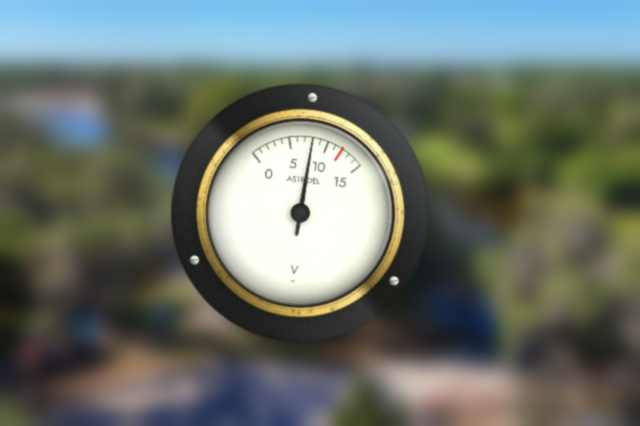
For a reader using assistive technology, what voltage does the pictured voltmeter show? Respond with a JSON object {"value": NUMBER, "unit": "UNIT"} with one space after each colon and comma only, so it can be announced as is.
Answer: {"value": 8, "unit": "V"}
